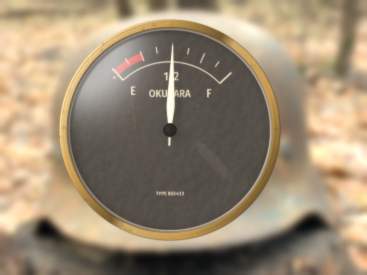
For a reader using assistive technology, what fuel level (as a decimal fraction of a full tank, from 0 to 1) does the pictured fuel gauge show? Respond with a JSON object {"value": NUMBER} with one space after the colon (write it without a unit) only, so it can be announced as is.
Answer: {"value": 0.5}
